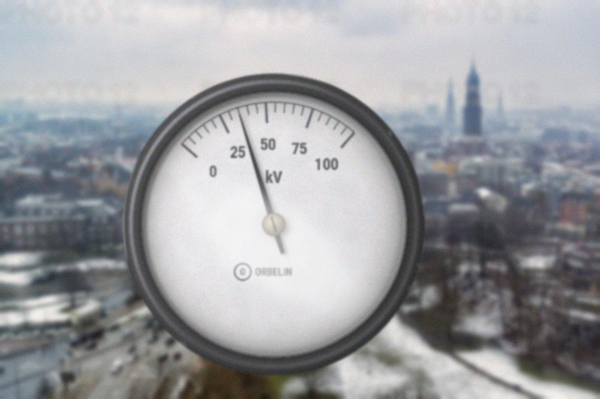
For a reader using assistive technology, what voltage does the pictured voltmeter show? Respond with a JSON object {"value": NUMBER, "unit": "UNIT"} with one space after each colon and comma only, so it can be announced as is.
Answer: {"value": 35, "unit": "kV"}
